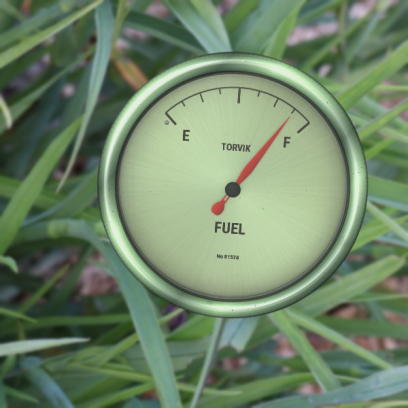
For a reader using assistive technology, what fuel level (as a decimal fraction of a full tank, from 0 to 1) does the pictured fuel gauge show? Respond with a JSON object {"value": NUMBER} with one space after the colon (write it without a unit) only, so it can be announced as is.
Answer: {"value": 0.875}
